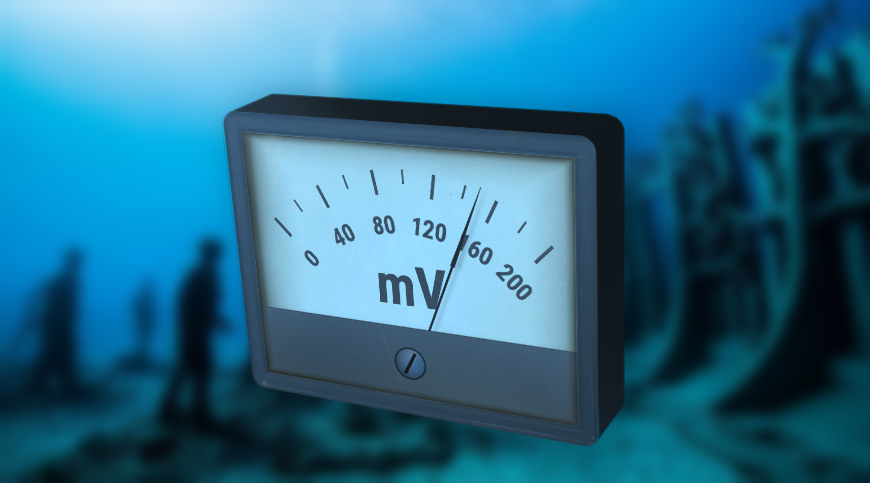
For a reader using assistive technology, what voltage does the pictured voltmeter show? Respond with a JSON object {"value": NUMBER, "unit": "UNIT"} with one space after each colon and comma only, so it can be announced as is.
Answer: {"value": 150, "unit": "mV"}
